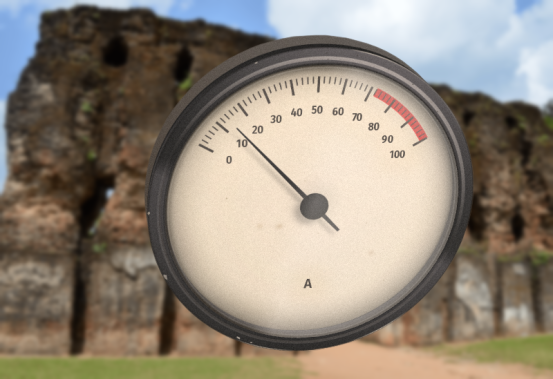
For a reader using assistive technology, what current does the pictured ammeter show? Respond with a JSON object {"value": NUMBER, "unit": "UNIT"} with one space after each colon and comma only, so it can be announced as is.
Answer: {"value": 14, "unit": "A"}
